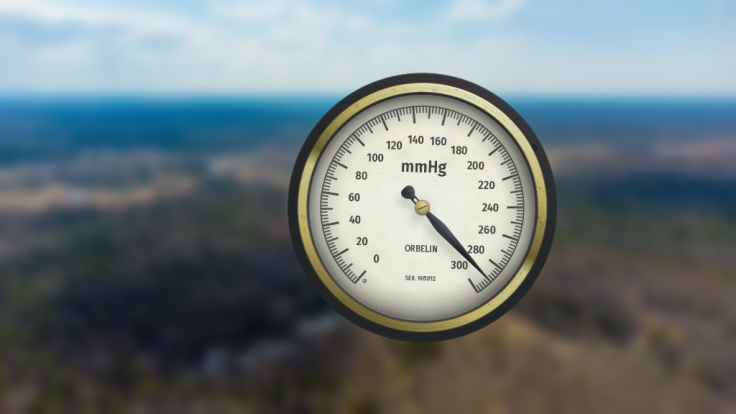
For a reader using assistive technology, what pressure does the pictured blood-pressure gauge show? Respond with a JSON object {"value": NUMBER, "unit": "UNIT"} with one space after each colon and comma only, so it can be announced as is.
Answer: {"value": 290, "unit": "mmHg"}
